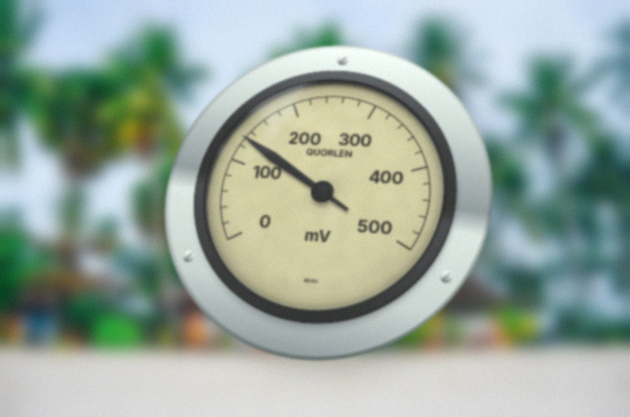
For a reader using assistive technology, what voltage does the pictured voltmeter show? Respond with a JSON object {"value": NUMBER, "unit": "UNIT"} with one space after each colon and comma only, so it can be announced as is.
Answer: {"value": 130, "unit": "mV"}
